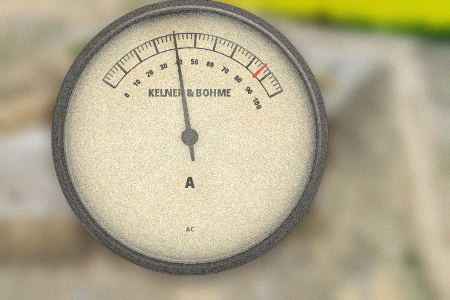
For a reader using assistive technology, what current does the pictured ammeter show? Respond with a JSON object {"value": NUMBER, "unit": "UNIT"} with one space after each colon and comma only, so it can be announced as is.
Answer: {"value": 40, "unit": "A"}
